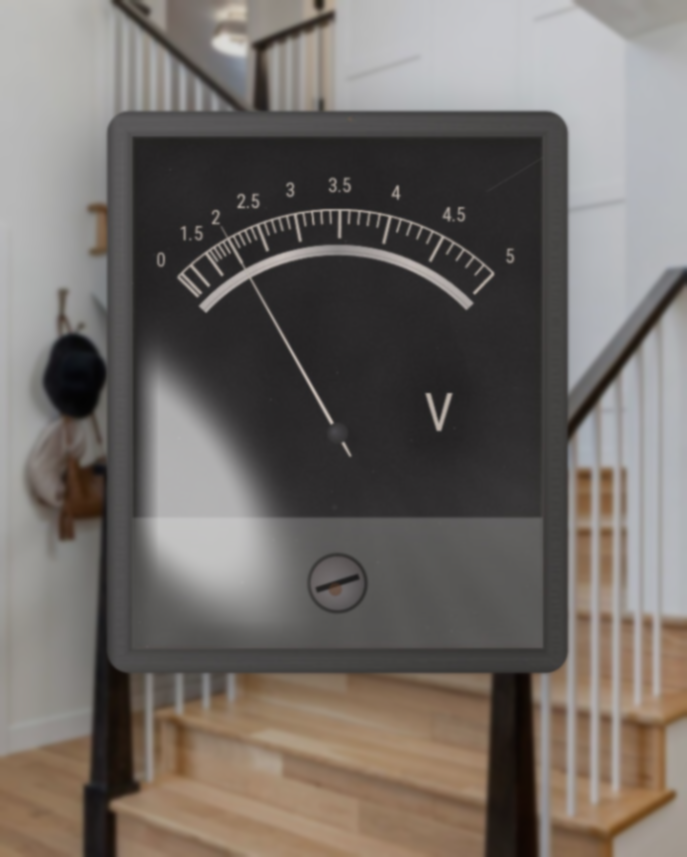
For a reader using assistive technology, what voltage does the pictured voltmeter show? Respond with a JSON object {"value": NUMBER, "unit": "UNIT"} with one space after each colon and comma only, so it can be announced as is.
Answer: {"value": 2, "unit": "V"}
